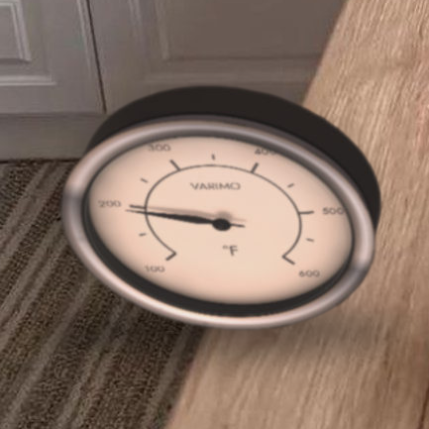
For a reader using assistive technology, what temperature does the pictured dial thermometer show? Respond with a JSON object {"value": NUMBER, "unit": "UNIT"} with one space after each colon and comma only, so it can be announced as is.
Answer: {"value": 200, "unit": "°F"}
